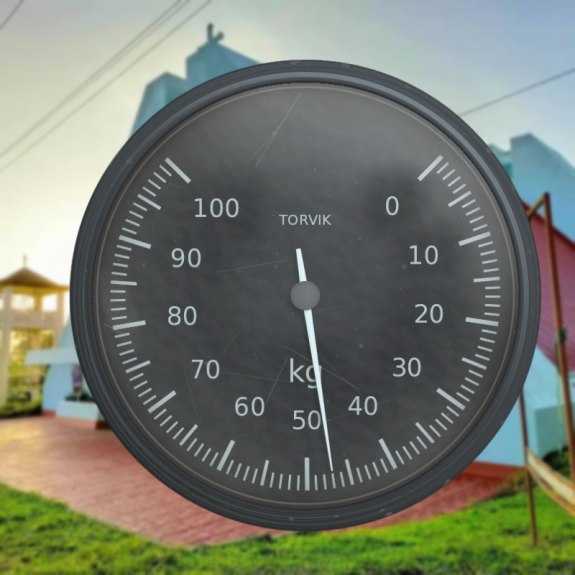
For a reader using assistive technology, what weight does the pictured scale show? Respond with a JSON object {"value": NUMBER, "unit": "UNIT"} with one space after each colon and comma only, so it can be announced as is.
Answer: {"value": 47, "unit": "kg"}
